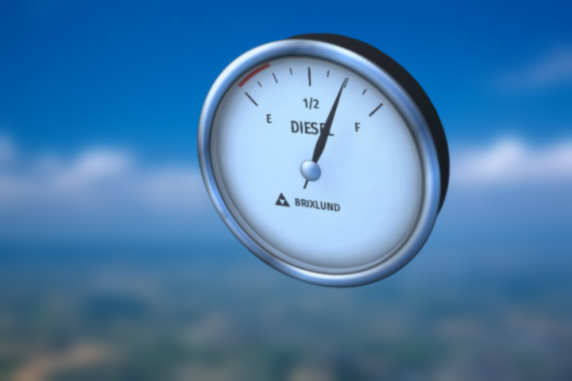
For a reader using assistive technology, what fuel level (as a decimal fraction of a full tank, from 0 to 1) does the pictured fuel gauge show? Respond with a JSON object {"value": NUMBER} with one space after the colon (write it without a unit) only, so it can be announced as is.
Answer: {"value": 0.75}
